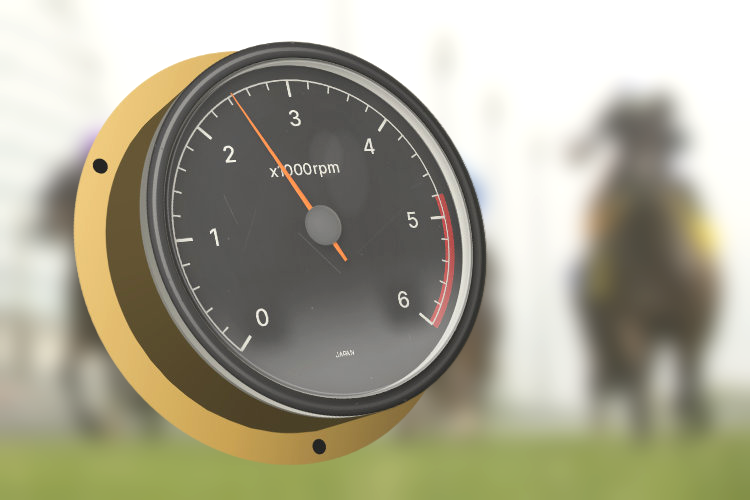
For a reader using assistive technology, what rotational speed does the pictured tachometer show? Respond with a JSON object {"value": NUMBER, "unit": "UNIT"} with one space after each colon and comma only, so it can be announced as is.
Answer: {"value": 2400, "unit": "rpm"}
